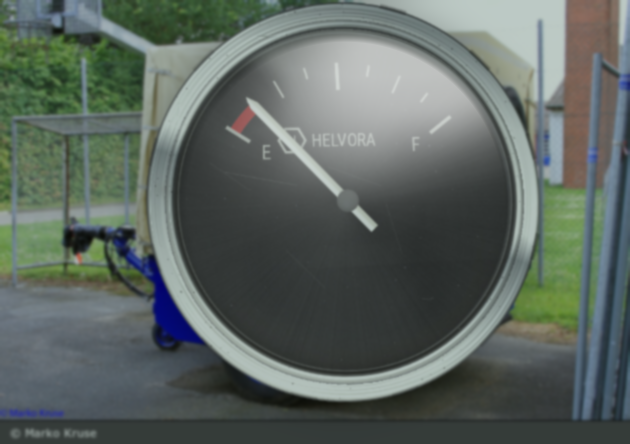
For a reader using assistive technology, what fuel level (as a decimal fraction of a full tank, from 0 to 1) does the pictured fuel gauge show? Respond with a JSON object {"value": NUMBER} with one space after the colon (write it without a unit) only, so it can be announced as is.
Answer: {"value": 0.125}
